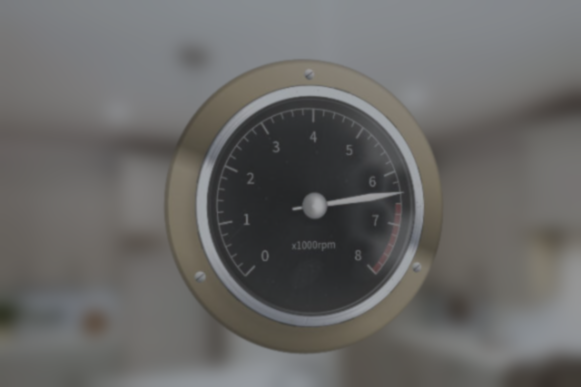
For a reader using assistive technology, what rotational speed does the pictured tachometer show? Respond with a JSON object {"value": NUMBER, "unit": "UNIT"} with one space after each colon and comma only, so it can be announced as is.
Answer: {"value": 6400, "unit": "rpm"}
